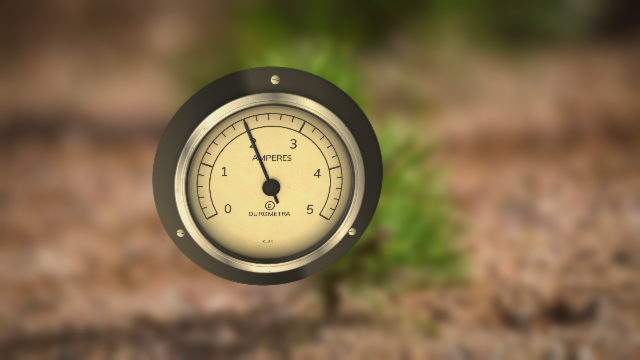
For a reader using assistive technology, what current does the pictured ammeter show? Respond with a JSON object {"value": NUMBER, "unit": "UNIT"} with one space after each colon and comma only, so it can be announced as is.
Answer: {"value": 2, "unit": "A"}
